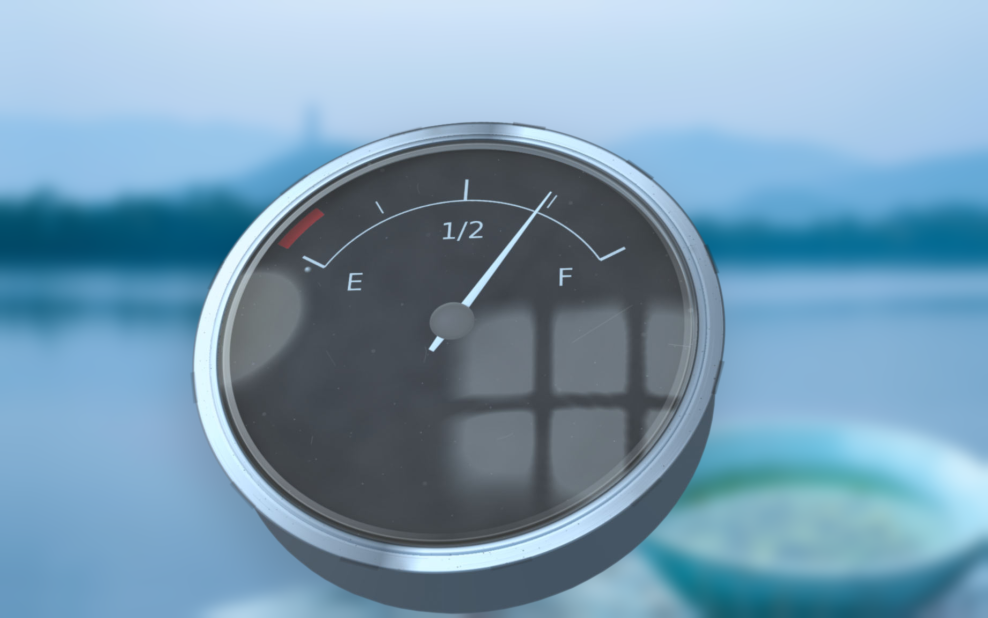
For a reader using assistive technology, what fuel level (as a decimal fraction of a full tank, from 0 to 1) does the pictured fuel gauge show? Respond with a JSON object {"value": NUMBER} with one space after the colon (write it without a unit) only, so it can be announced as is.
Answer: {"value": 0.75}
